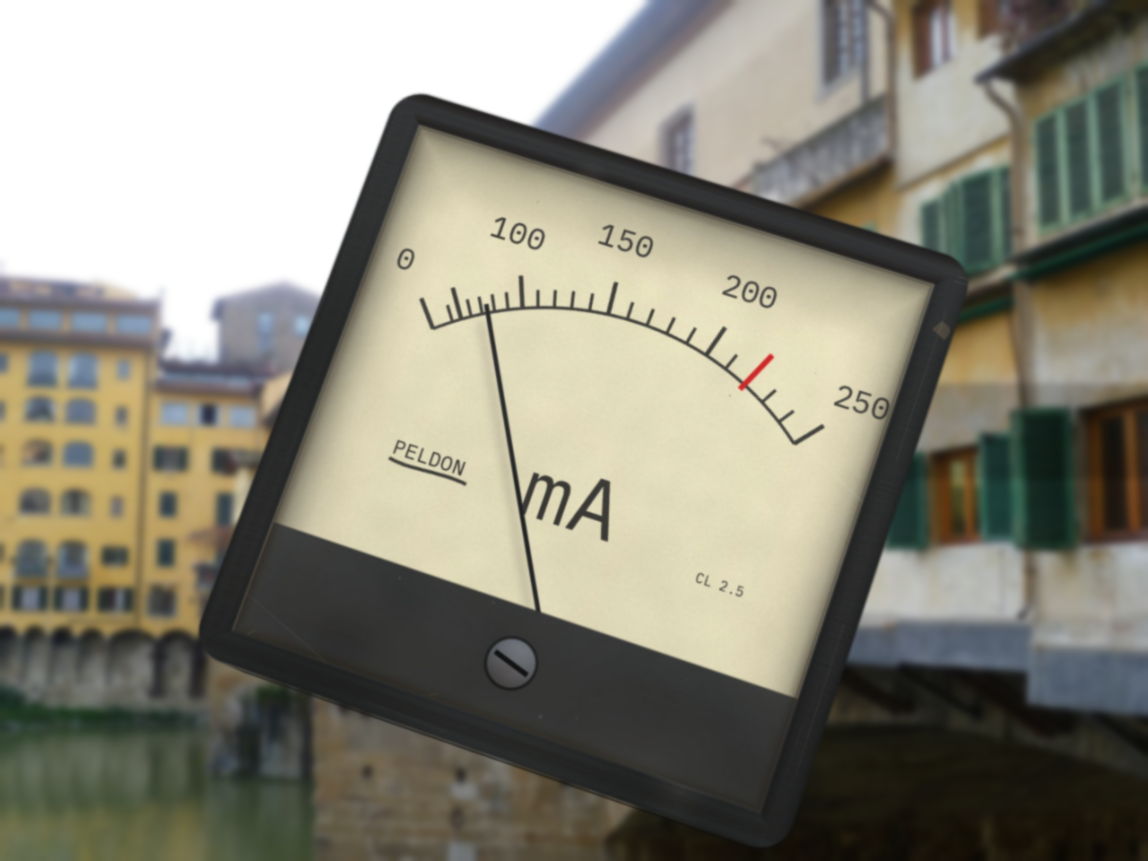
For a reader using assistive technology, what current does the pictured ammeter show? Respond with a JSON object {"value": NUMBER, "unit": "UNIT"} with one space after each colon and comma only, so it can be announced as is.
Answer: {"value": 75, "unit": "mA"}
